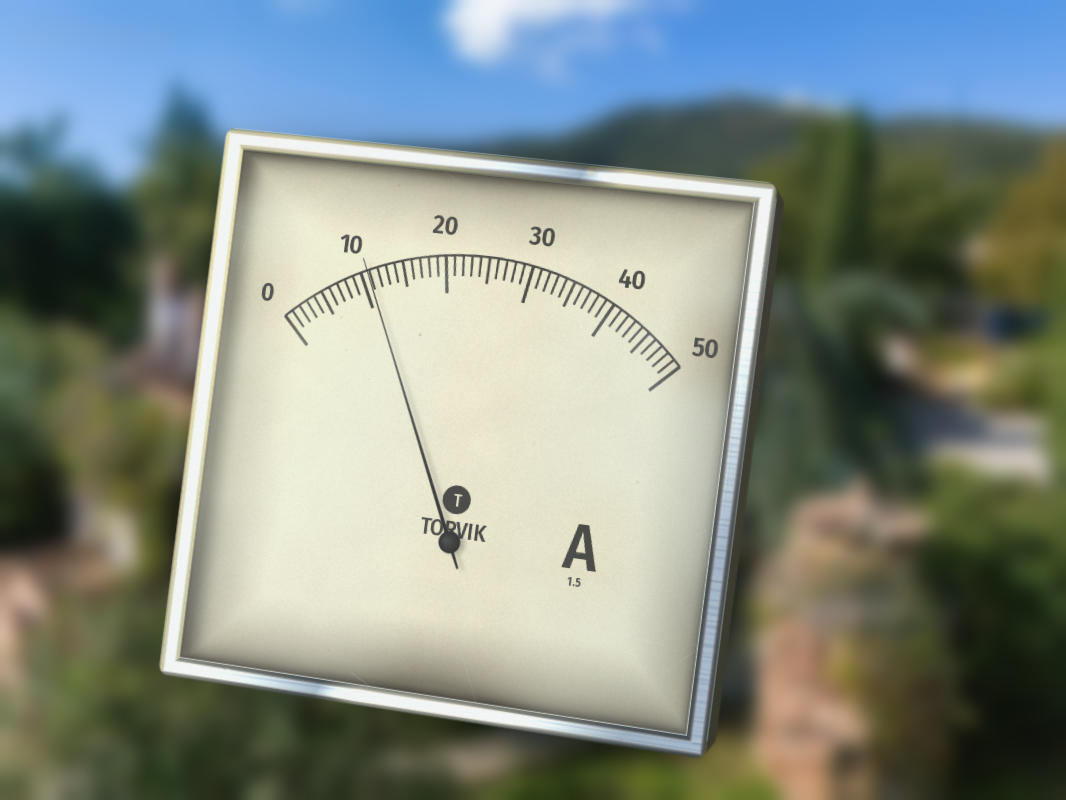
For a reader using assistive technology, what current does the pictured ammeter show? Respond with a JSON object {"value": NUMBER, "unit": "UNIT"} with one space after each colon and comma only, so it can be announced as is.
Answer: {"value": 11, "unit": "A"}
